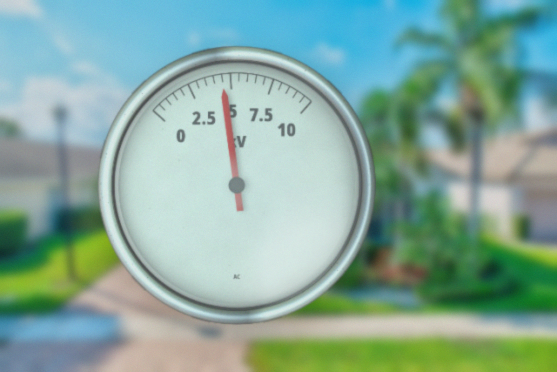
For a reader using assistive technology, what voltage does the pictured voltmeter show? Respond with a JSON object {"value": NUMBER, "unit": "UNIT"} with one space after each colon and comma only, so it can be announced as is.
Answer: {"value": 4.5, "unit": "kV"}
